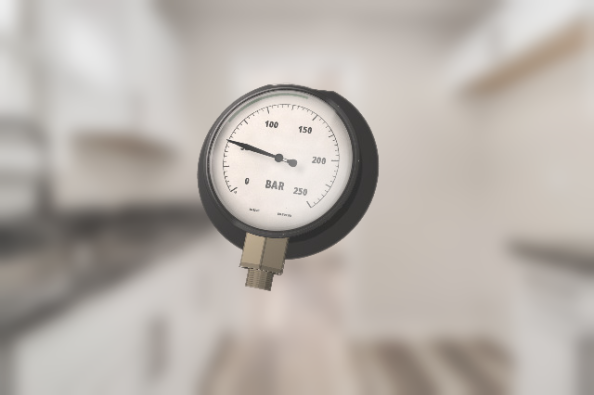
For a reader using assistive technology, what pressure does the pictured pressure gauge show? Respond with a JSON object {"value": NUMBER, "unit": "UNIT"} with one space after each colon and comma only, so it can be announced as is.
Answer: {"value": 50, "unit": "bar"}
